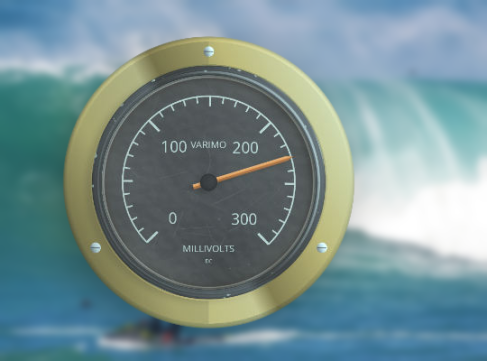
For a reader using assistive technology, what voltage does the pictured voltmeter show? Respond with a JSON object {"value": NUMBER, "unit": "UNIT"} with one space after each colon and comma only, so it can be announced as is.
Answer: {"value": 230, "unit": "mV"}
